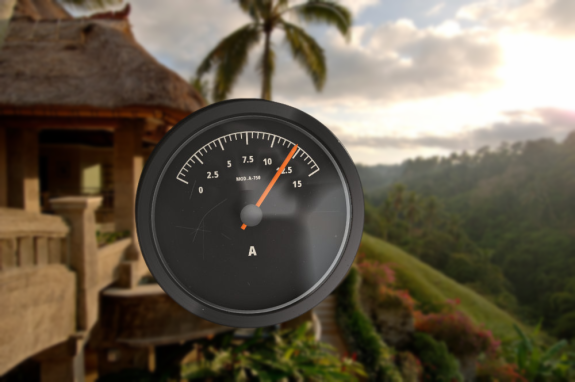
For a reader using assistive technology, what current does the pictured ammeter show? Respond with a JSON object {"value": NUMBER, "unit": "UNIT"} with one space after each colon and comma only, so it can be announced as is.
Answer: {"value": 12, "unit": "A"}
